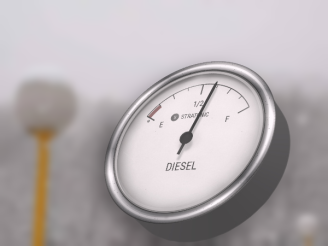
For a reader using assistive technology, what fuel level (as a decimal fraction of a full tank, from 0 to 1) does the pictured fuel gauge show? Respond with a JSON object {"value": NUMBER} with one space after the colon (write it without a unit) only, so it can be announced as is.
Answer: {"value": 0.625}
